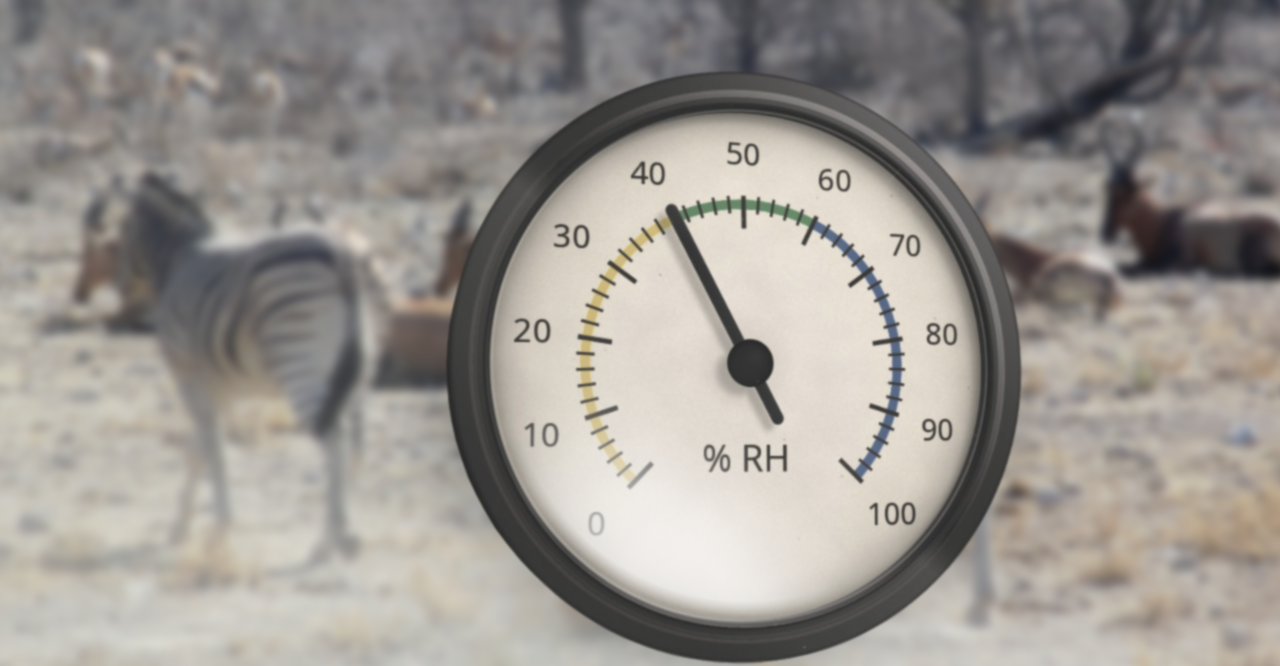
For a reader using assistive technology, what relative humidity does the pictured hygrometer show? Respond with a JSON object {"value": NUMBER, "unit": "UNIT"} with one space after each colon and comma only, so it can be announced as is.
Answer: {"value": 40, "unit": "%"}
